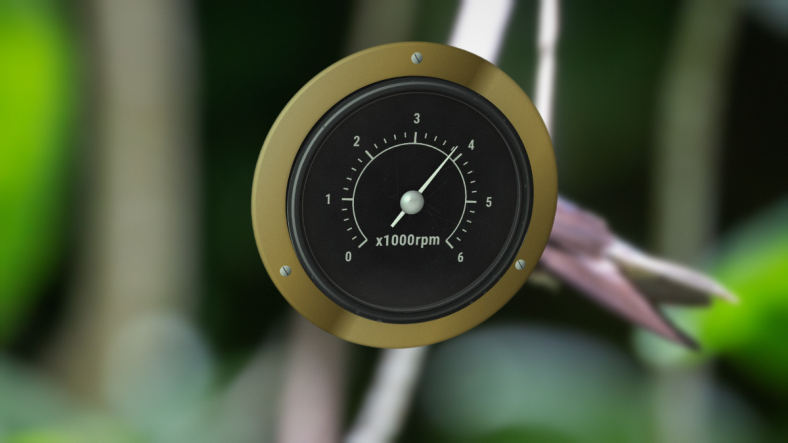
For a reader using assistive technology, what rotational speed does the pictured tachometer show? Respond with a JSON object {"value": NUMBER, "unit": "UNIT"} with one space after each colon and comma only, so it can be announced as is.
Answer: {"value": 3800, "unit": "rpm"}
